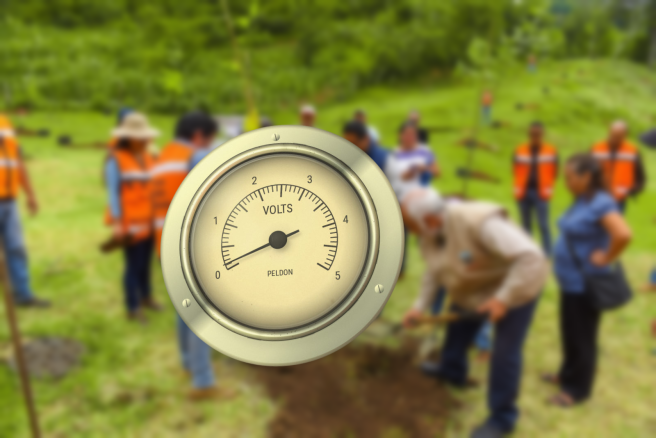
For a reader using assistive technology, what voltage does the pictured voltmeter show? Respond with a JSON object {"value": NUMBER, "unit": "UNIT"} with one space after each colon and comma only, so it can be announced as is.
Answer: {"value": 0.1, "unit": "V"}
